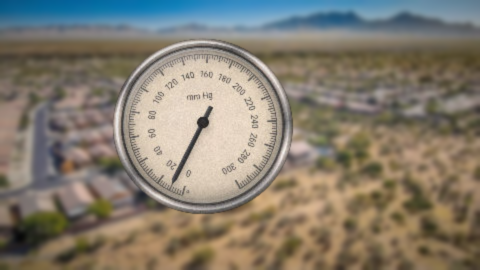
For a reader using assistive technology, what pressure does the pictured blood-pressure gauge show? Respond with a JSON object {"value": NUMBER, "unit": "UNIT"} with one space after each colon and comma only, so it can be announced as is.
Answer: {"value": 10, "unit": "mmHg"}
